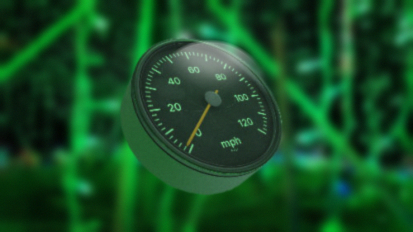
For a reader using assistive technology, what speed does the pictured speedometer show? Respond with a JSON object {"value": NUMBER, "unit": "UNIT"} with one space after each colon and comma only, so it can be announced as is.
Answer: {"value": 2, "unit": "mph"}
